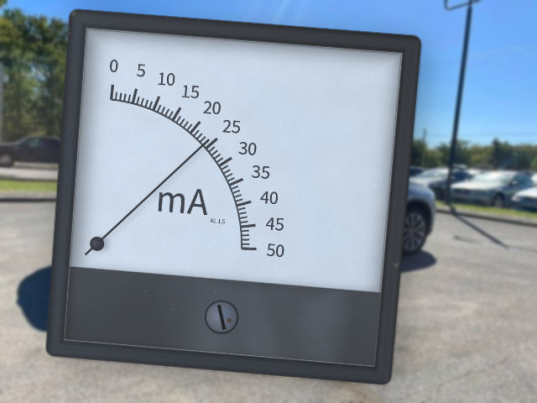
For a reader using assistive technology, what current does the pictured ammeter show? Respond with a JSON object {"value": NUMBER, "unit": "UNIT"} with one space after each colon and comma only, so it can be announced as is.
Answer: {"value": 24, "unit": "mA"}
